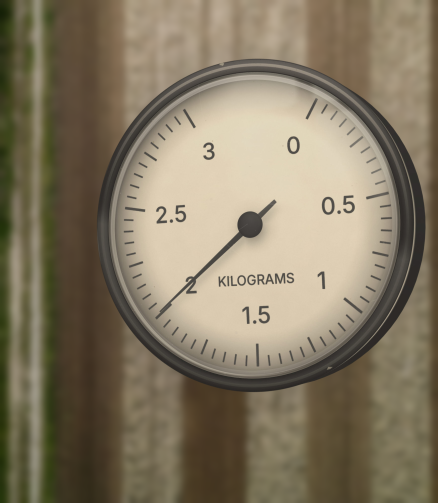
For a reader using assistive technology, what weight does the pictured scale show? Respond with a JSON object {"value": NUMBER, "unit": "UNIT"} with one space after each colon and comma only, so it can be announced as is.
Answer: {"value": 2, "unit": "kg"}
